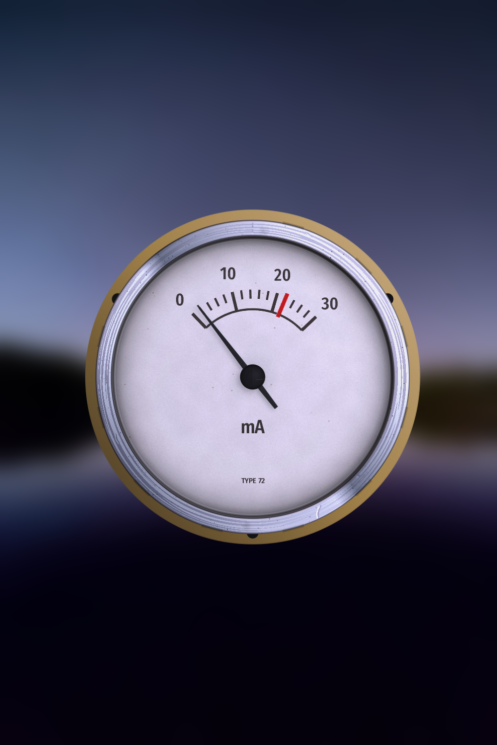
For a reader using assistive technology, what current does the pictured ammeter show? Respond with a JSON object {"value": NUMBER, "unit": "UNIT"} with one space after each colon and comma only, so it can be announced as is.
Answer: {"value": 2, "unit": "mA"}
